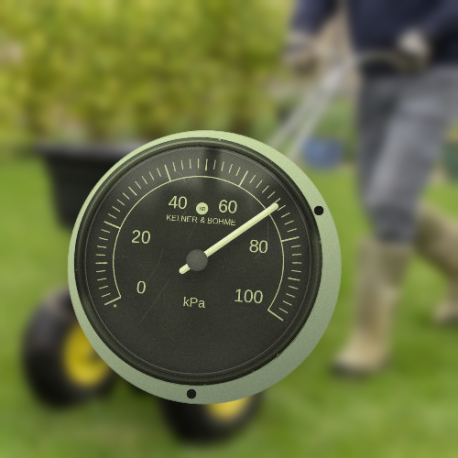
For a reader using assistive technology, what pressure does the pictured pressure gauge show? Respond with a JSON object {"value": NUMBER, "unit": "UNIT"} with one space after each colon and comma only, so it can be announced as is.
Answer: {"value": 71, "unit": "kPa"}
